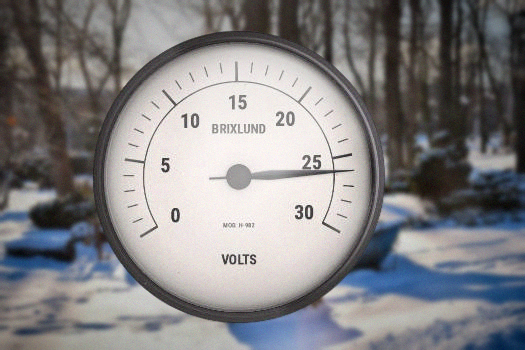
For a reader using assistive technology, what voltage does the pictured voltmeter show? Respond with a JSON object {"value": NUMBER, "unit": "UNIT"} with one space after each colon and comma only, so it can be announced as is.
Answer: {"value": 26, "unit": "V"}
